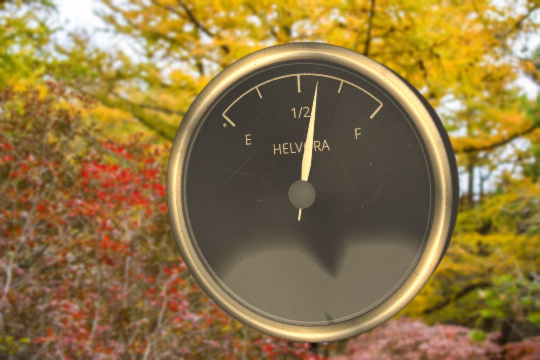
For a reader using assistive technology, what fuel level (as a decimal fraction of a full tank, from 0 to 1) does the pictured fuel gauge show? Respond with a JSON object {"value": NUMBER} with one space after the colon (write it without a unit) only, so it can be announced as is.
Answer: {"value": 0.625}
